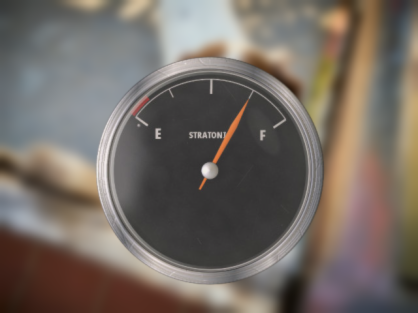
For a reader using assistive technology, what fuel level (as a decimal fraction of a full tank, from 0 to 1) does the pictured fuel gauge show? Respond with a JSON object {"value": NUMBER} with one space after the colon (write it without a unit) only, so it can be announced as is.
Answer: {"value": 0.75}
